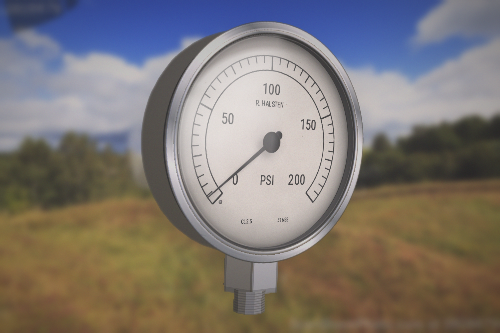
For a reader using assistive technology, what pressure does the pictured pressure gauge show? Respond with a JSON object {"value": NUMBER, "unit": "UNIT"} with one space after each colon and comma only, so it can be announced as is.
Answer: {"value": 5, "unit": "psi"}
